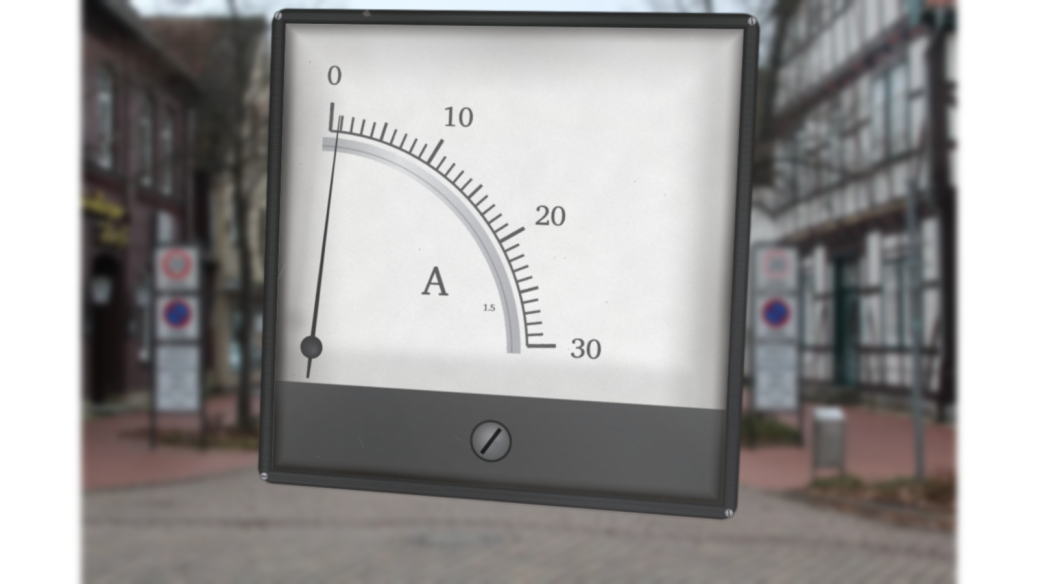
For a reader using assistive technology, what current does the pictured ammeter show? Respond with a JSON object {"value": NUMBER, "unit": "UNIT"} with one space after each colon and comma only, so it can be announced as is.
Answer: {"value": 1, "unit": "A"}
